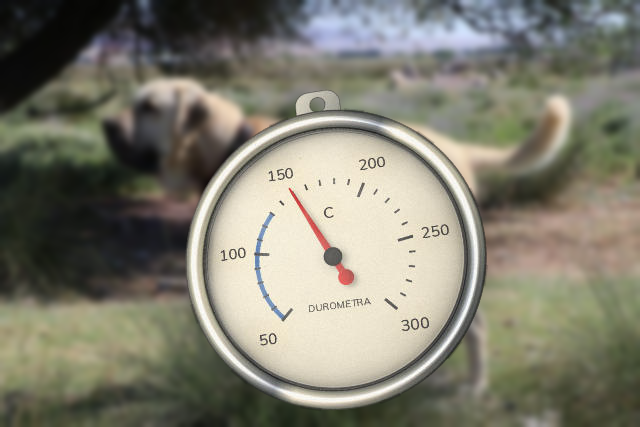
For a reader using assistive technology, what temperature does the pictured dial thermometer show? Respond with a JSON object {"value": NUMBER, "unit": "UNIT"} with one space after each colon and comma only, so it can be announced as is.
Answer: {"value": 150, "unit": "°C"}
